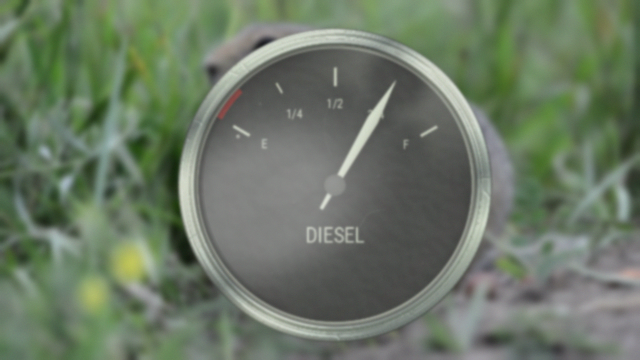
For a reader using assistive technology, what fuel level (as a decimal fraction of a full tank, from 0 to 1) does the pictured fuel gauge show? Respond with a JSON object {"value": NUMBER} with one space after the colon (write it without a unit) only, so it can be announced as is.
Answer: {"value": 0.75}
